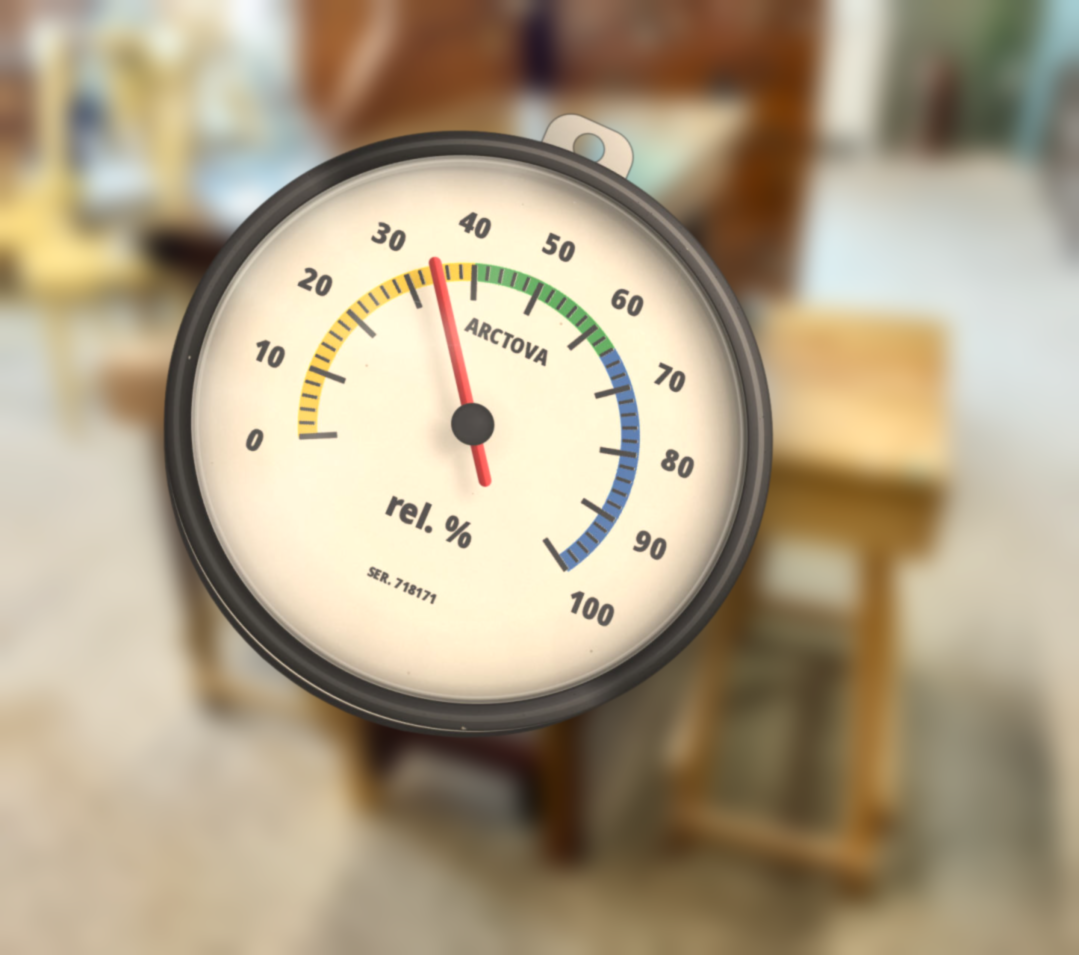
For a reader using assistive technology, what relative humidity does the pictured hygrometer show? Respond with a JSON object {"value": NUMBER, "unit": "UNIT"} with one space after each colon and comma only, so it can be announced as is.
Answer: {"value": 34, "unit": "%"}
